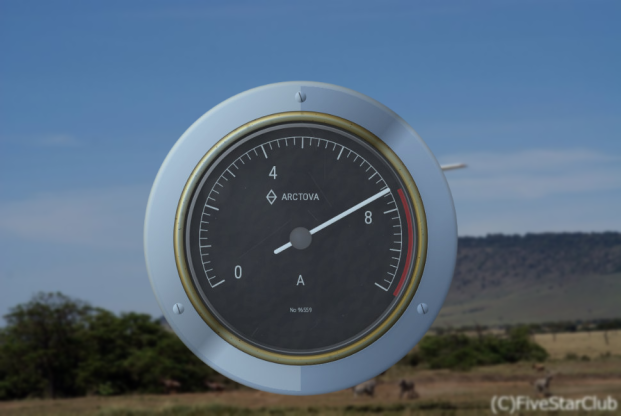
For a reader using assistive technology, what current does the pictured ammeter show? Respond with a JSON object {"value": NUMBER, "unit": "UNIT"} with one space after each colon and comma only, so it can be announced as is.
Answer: {"value": 7.5, "unit": "A"}
